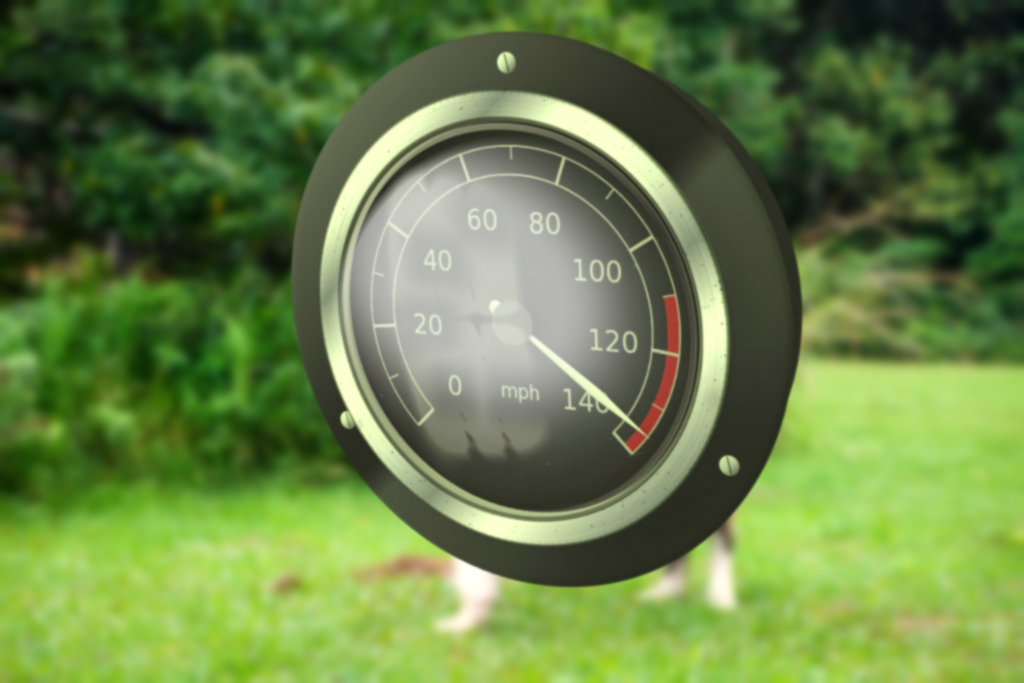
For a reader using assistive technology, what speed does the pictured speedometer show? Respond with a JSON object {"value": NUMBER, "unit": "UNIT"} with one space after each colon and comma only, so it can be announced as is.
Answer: {"value": 135, "unit": "mph"}
